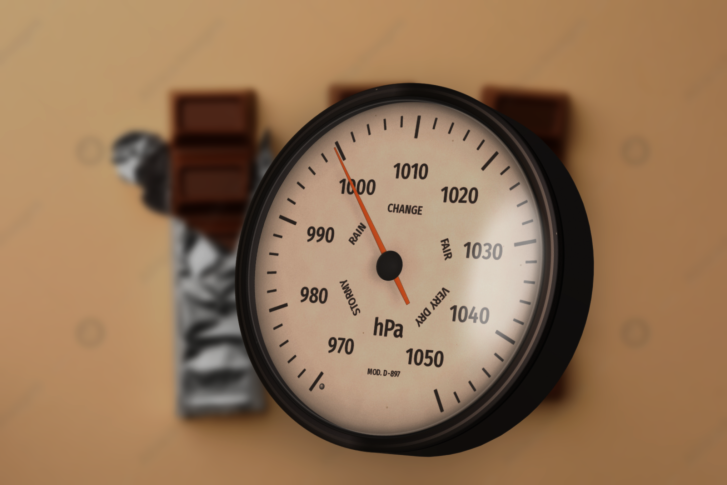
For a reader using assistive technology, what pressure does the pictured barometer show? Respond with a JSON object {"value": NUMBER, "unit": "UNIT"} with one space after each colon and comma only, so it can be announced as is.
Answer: {"value": 1000, "unit": "hPa"}
